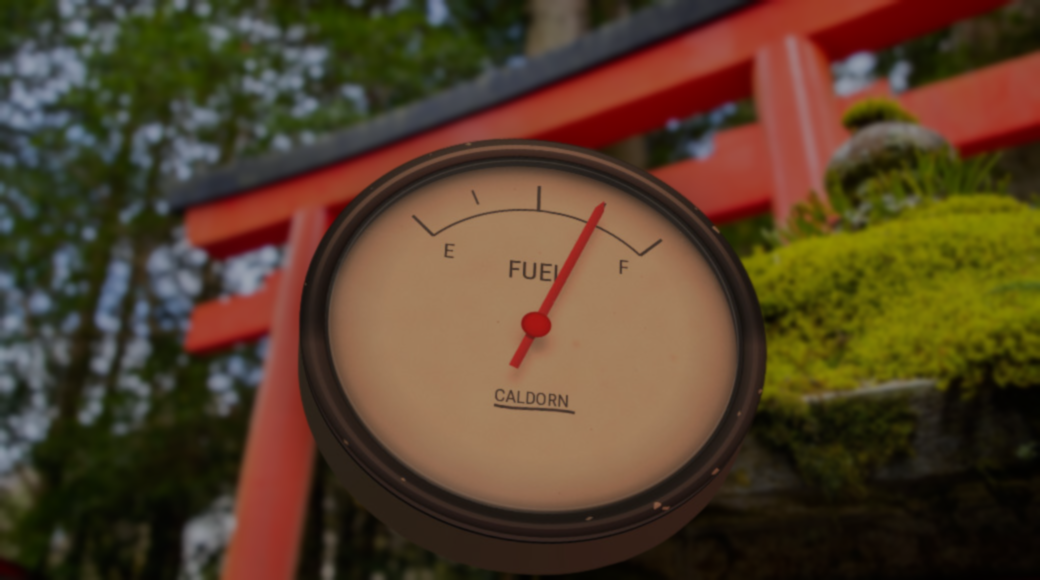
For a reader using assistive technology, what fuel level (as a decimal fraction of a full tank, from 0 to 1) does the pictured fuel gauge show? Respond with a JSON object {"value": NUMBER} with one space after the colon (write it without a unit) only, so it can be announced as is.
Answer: {"value": 0.75}
